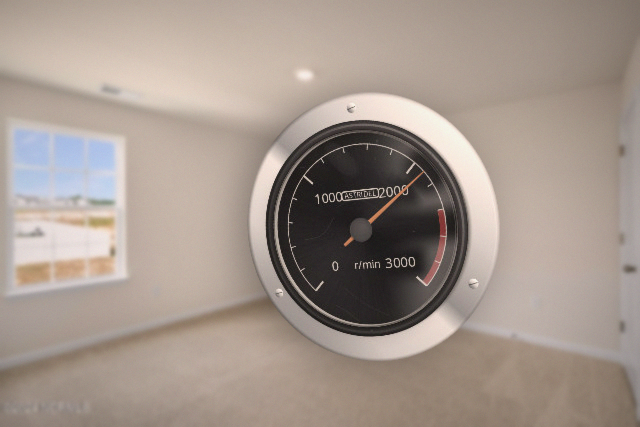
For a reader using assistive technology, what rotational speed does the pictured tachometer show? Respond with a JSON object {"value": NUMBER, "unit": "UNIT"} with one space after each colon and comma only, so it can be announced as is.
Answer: {"value": 2100, "unit": "rpm"}
